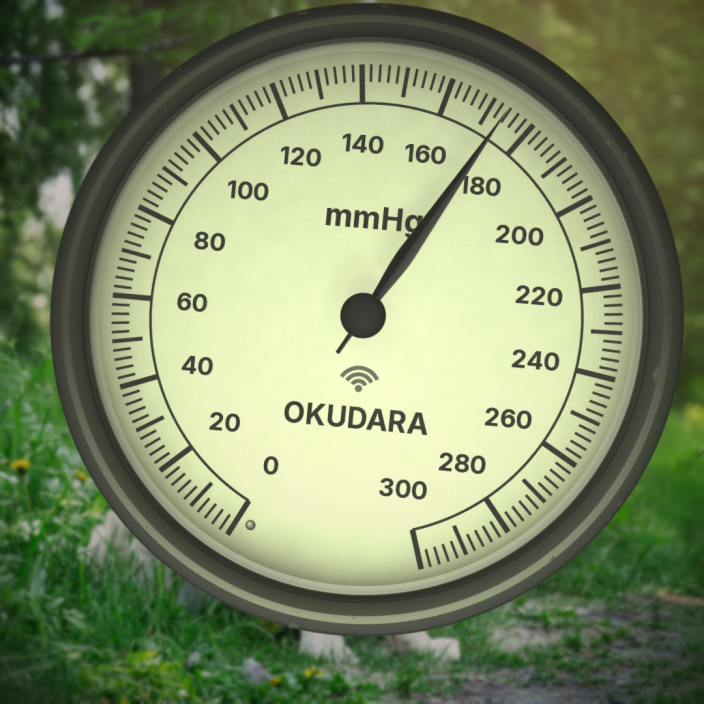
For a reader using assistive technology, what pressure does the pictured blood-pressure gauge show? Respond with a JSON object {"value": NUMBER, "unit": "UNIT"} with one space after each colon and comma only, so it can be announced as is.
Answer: {"value": 174, "unit": "mmHg"}
